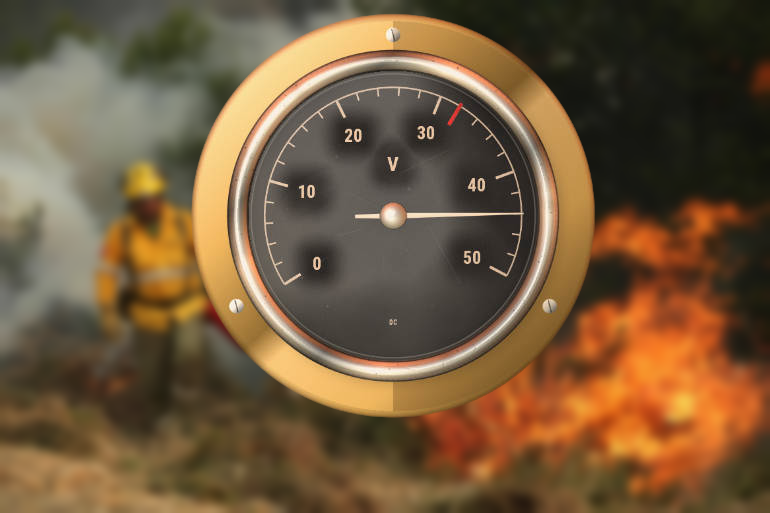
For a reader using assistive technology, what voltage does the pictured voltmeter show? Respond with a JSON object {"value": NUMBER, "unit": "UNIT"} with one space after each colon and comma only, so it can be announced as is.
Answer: {"value": 44, "unit": "V"}
